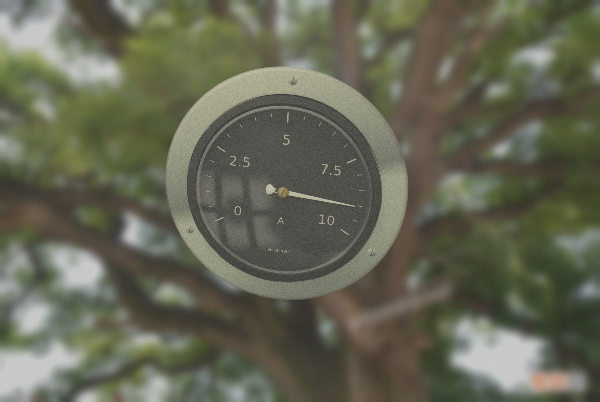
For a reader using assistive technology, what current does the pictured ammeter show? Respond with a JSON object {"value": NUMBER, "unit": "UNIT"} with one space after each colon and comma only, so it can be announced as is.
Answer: {"value": 9, "unit": "A"}
